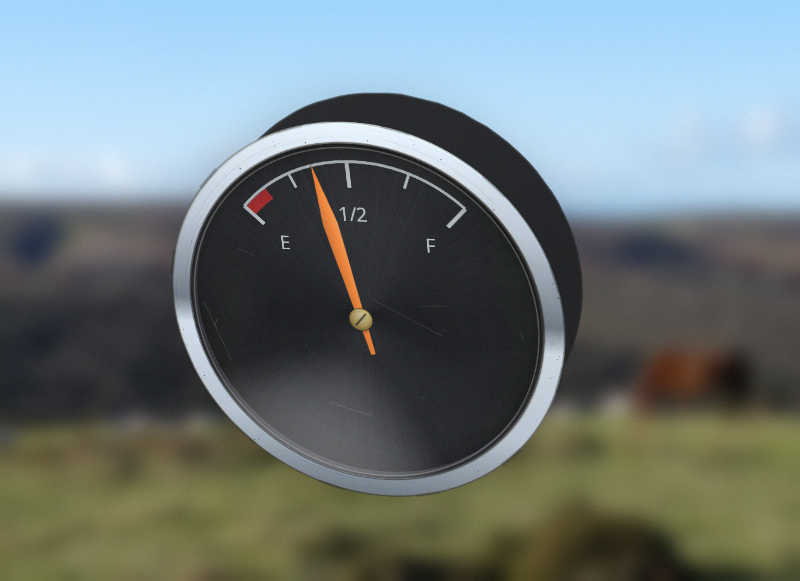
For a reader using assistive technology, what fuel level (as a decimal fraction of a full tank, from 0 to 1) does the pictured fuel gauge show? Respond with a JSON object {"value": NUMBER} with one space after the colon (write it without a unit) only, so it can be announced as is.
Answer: {"value": 0.375}
